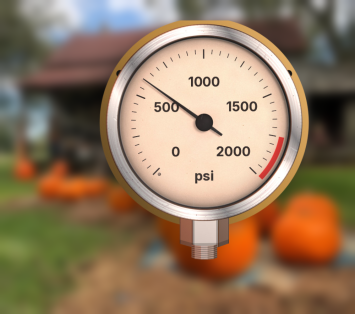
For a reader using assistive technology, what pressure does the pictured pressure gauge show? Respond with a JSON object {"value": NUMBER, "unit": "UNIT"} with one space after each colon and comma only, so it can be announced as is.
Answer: {"value": 600, "unit": "psi"}
